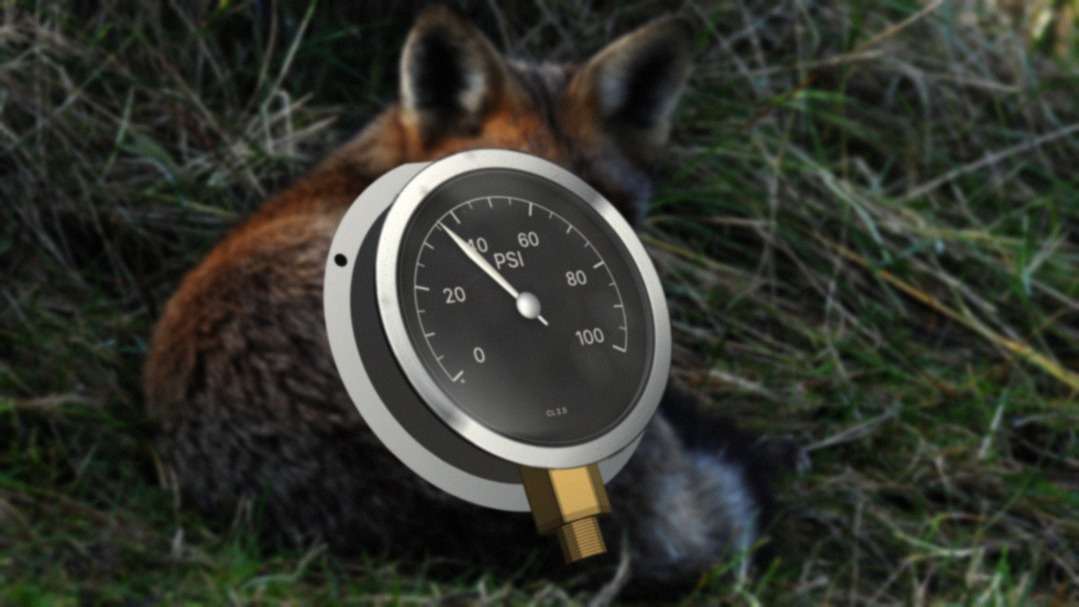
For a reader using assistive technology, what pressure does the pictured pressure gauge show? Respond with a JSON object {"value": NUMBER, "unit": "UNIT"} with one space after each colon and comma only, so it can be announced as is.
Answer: {"value": 35, "unit": "psi"}
